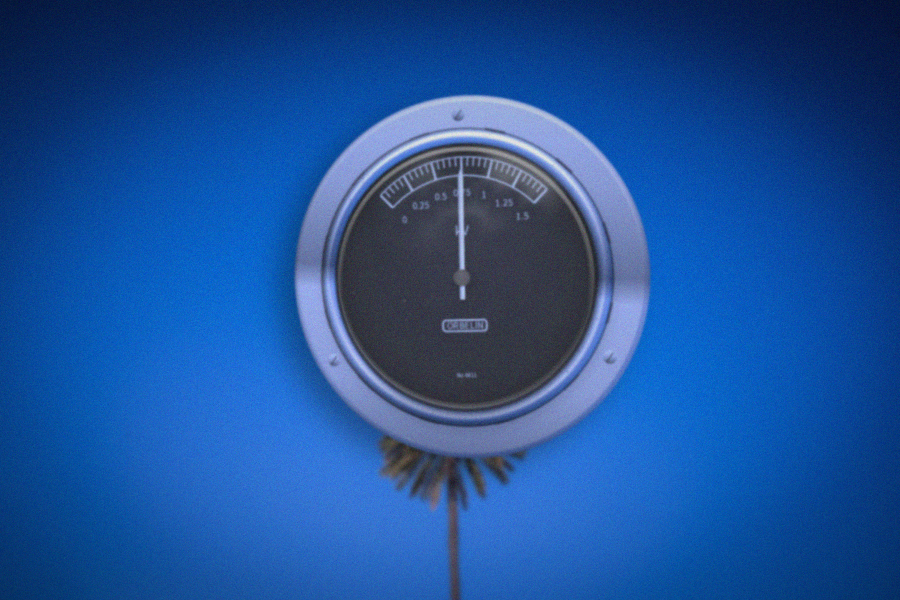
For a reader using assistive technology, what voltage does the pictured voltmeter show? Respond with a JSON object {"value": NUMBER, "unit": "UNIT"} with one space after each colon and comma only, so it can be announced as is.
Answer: {"value": 0.75, "unit": "kV"}
